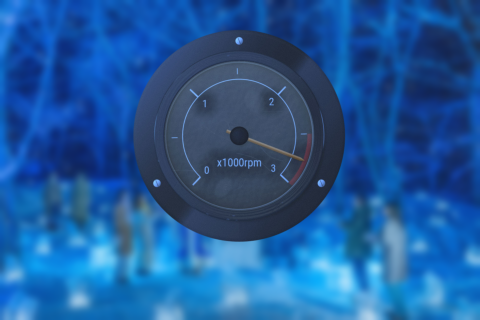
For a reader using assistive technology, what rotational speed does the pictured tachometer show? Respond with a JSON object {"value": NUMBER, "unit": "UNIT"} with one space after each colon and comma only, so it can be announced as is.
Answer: {"value": 2750, "unit": "rpm"}
